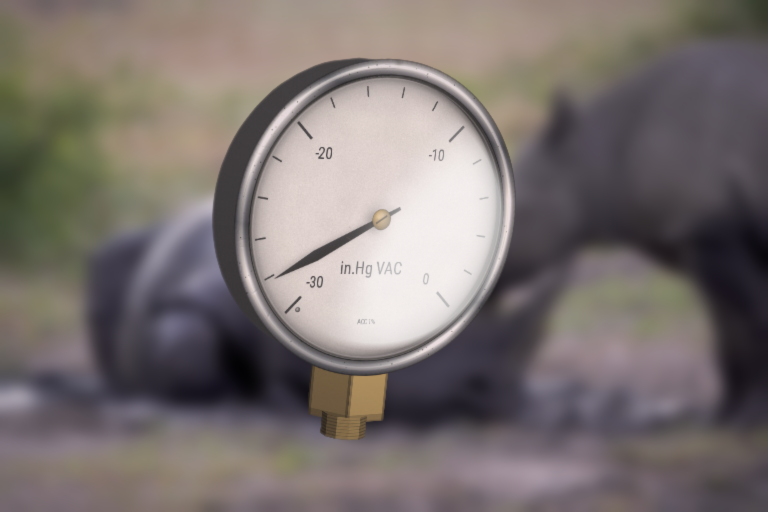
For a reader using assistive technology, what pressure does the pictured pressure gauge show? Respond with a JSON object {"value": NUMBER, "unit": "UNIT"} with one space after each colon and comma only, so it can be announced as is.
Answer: {"value": -28, "unit": "inHg"}
